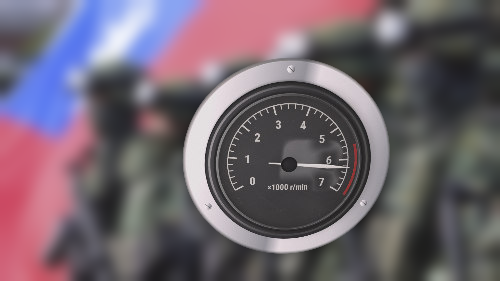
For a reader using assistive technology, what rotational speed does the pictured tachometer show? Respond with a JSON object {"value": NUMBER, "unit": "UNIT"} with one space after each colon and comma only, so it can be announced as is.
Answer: {"value": 6200, "unit": "rpm"}
